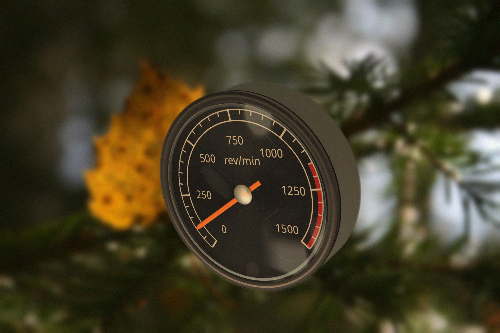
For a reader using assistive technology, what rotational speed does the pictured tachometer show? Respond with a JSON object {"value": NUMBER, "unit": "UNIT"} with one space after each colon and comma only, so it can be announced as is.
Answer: {"value": 100, "unit": "rpm"}
